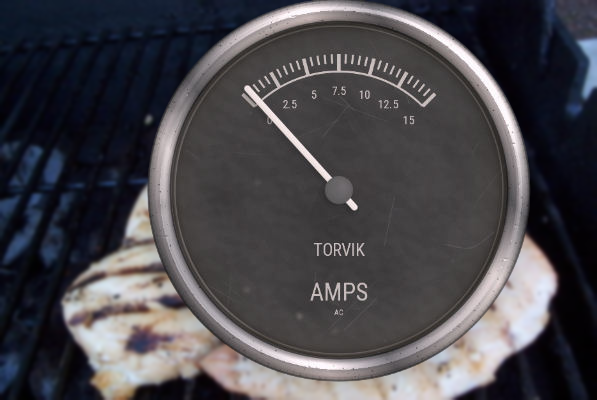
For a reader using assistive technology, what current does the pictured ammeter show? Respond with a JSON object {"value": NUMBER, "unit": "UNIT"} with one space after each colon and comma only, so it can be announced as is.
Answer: {"value": 0.5, "unit": "A"}
